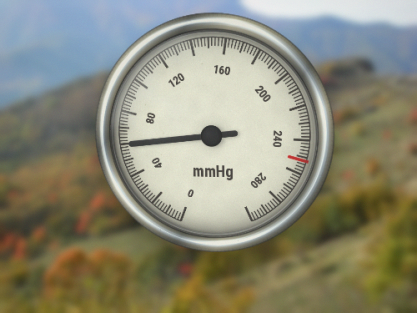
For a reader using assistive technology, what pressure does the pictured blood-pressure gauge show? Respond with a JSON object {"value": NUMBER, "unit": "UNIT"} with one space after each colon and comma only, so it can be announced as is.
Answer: {"value": 60, "unit": "mmHg"}
